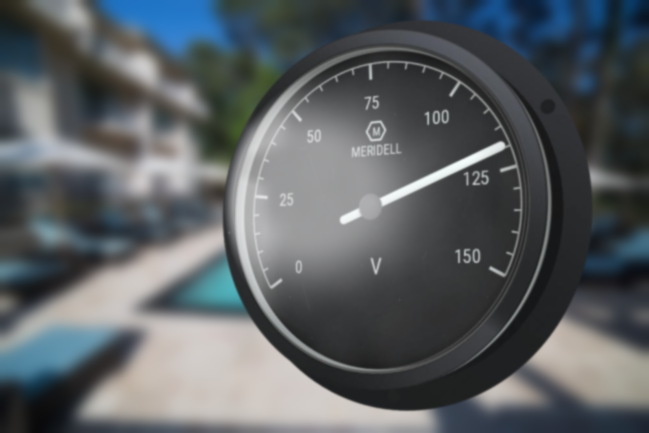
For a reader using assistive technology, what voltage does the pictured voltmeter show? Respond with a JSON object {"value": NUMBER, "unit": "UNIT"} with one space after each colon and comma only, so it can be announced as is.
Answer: {"value": 120, "unit": "V"}
